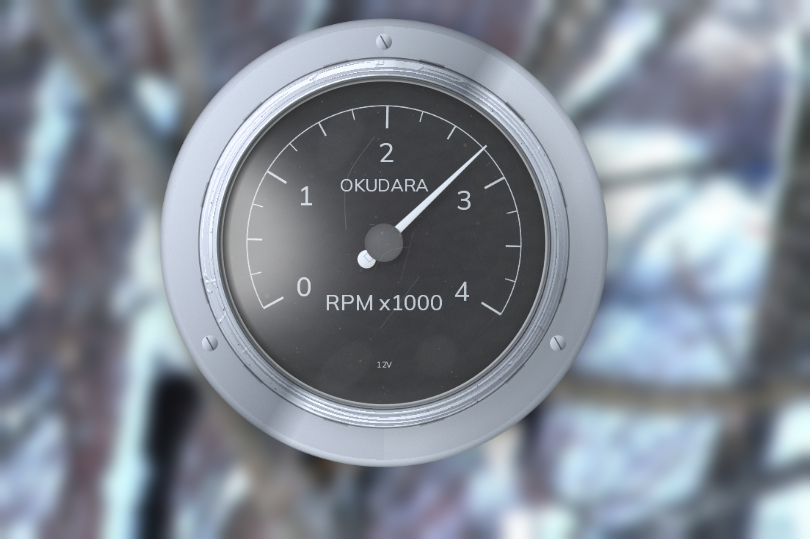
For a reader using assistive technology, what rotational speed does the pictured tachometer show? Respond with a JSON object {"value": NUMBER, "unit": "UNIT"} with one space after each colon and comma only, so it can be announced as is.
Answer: {"value": 2750, "unit": "rpm"}
